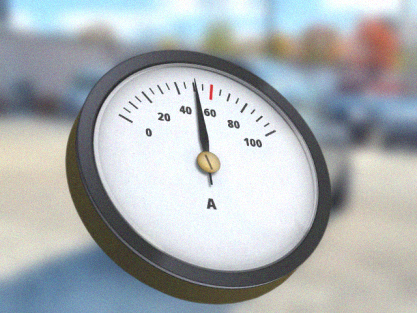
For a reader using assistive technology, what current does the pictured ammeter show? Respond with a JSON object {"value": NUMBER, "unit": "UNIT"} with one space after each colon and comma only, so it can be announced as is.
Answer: {"value": 50, "unit": "A"}
